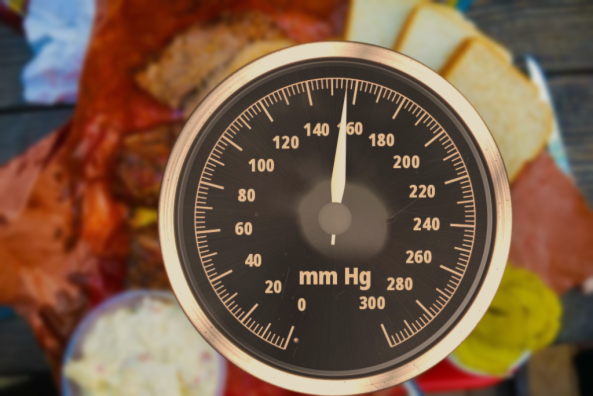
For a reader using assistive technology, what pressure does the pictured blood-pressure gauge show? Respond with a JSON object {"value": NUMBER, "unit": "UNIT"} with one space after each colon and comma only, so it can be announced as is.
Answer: {"value": 156, "unit": "mmHg"}
